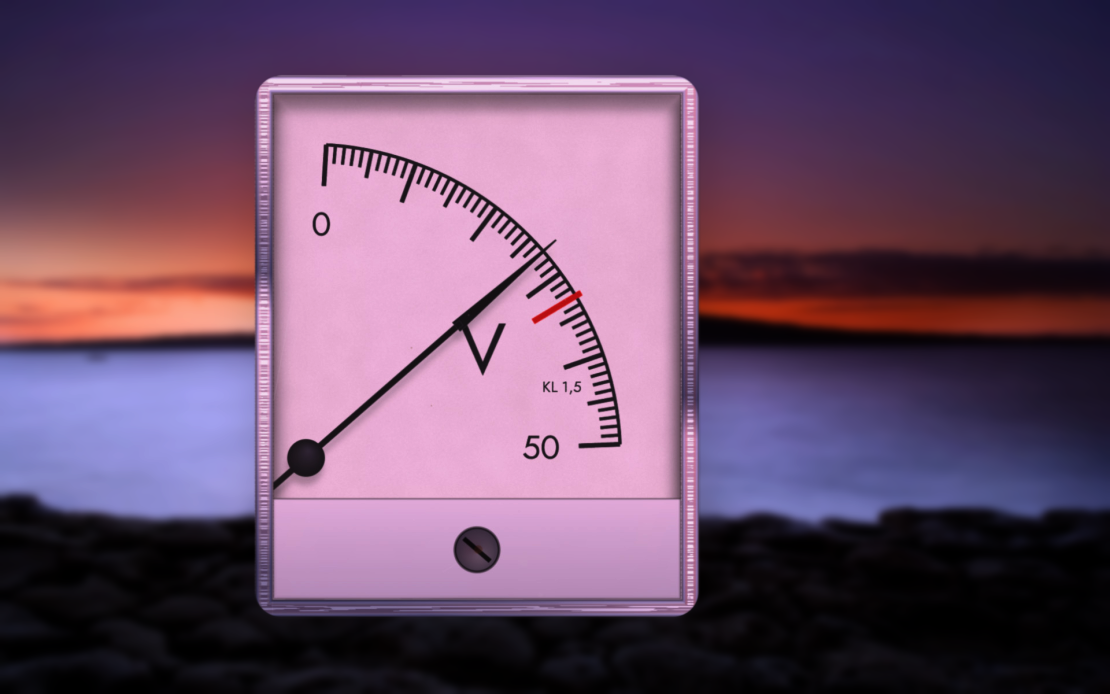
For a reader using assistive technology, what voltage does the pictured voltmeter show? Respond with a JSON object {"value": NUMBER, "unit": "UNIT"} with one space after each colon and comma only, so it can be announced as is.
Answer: {"value": 27, "unit": "V"}
